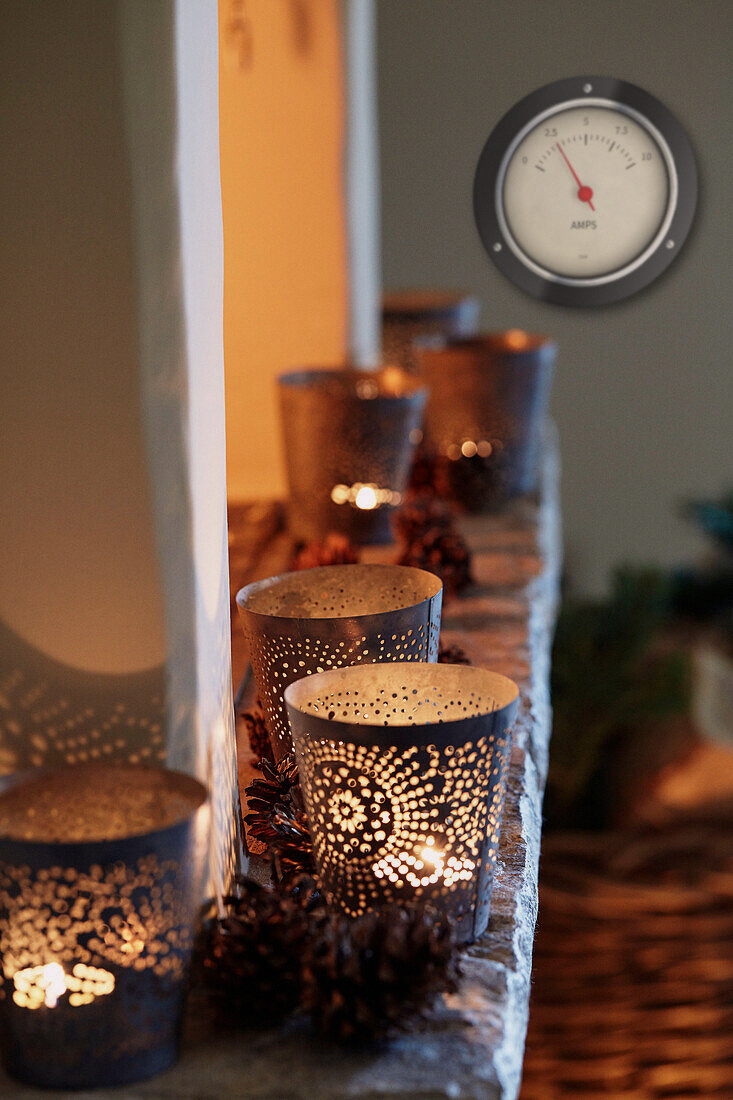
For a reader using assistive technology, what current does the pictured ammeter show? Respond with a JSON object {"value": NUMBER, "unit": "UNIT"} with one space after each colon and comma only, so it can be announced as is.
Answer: {"value": 2.5, "unit": "A"}
